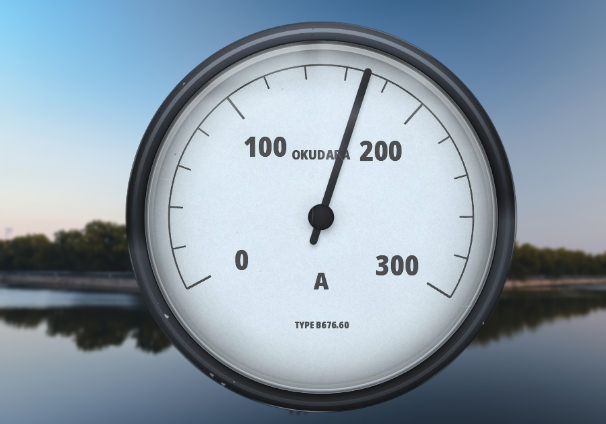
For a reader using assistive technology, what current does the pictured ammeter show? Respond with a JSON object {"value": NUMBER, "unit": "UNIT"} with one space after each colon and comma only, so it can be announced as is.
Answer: {"value": 170, "unit": "A"}
